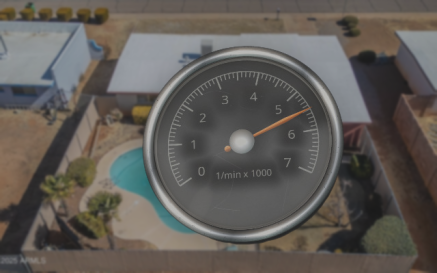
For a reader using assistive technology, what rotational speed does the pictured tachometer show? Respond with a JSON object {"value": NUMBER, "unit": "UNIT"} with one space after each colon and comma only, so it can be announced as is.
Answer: {"value": 5500, "unit": "rpm"}
